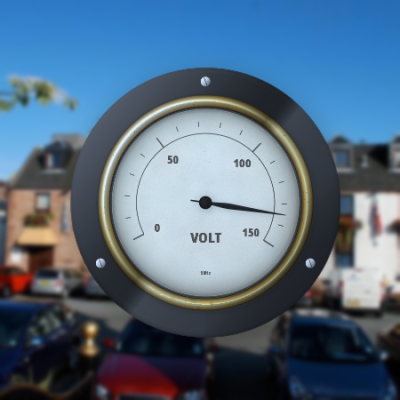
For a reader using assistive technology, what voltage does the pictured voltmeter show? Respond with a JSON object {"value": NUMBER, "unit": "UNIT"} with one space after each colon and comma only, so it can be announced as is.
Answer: {"value": 135, "unit": "V"}
